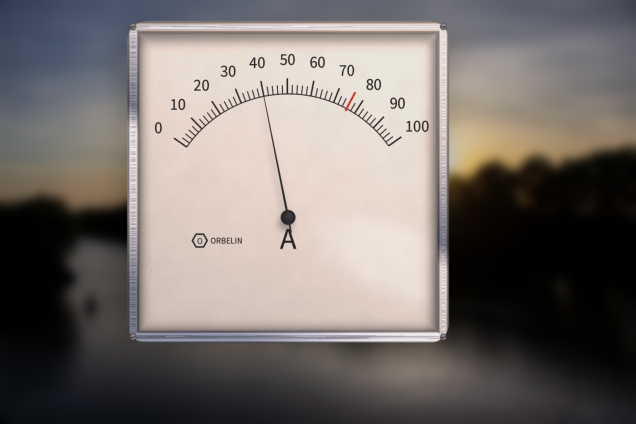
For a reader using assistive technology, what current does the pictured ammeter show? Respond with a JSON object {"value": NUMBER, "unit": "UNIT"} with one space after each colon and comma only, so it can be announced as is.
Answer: {"value": 40, "unit": "A"}
